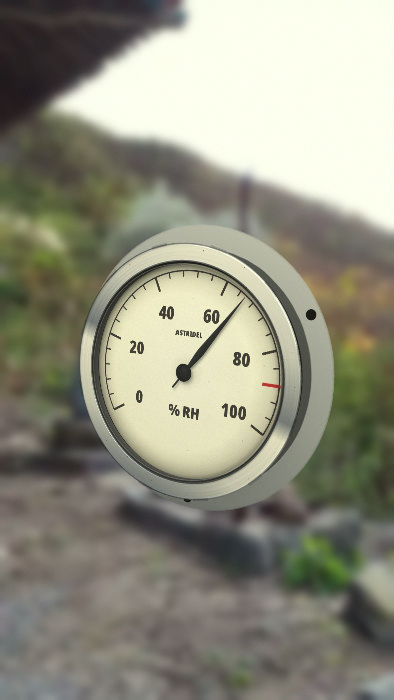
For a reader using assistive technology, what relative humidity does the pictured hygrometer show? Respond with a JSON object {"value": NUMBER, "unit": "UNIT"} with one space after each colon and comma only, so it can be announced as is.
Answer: {"value": 66, "unit": "%"}
